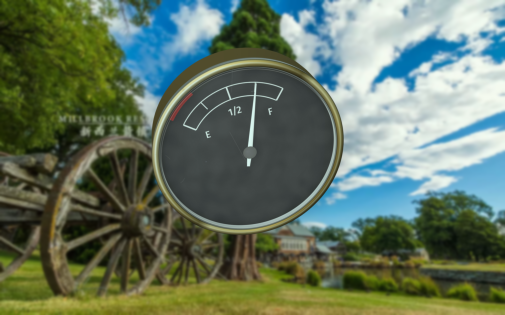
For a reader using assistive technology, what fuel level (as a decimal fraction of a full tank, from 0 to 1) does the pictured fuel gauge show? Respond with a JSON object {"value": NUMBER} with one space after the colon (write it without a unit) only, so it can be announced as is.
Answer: {"value": 0.75}
